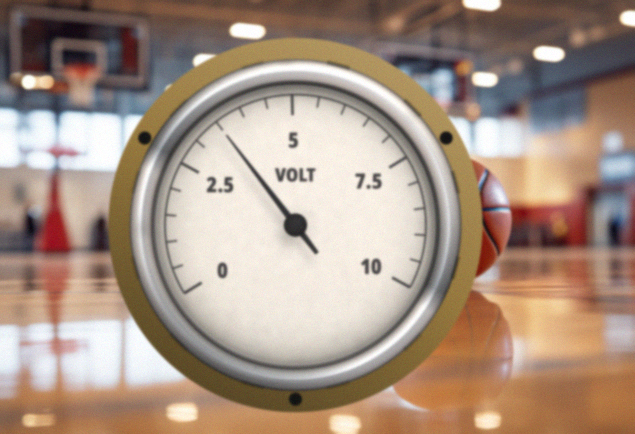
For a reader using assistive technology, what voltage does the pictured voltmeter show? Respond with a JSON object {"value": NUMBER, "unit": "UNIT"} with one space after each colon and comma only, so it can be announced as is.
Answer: {"value": 3.5, "unit": "V"}
